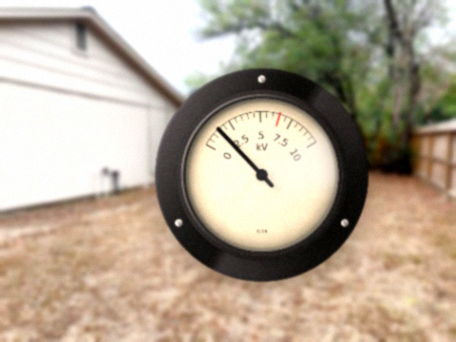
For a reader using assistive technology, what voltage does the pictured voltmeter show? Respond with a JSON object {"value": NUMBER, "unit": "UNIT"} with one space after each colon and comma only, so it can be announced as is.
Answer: {"value": 1.5, "unit": "kV"}
